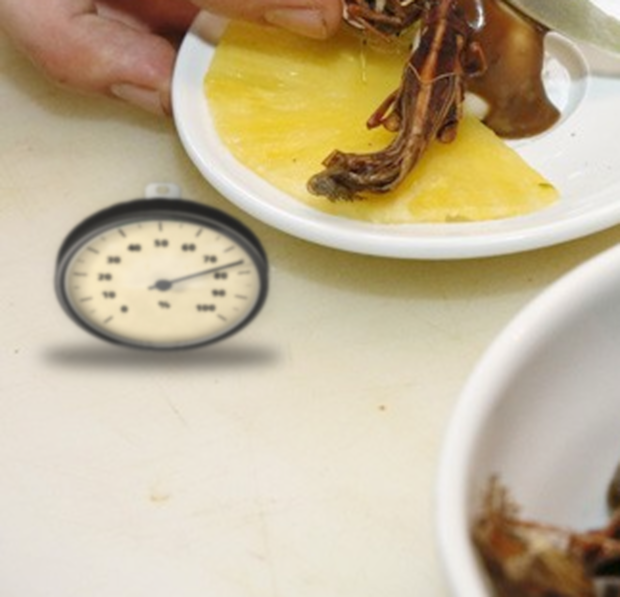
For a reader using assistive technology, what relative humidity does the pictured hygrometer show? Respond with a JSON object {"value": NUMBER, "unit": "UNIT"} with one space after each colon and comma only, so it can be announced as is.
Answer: {"value": 75, "unit": "%"}
